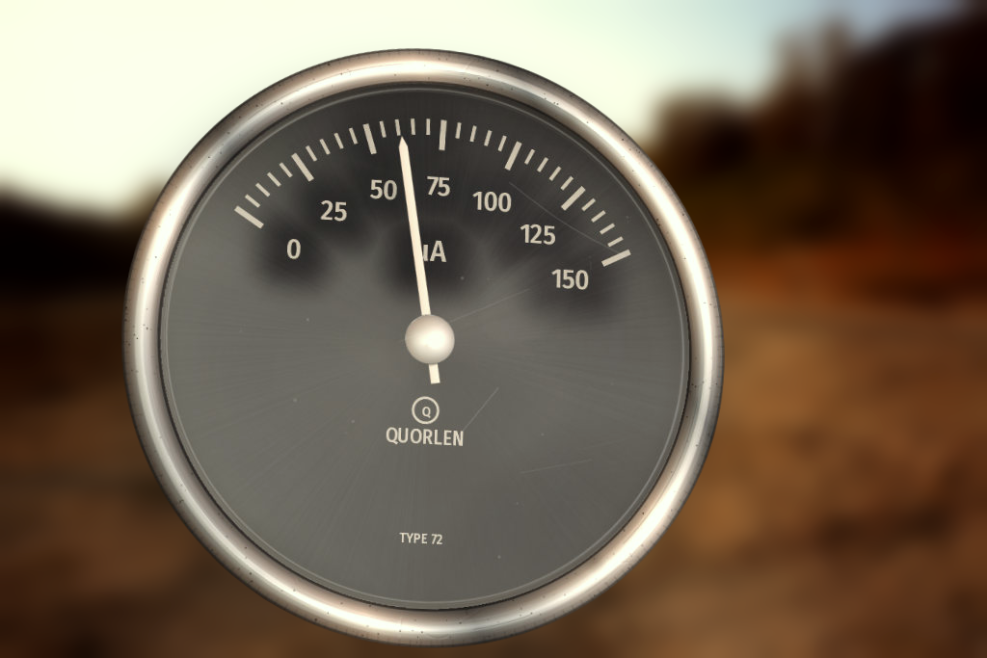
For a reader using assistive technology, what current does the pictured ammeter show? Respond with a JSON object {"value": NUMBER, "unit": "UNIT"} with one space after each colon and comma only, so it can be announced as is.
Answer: {"value": 60, "unit": "µA"}
